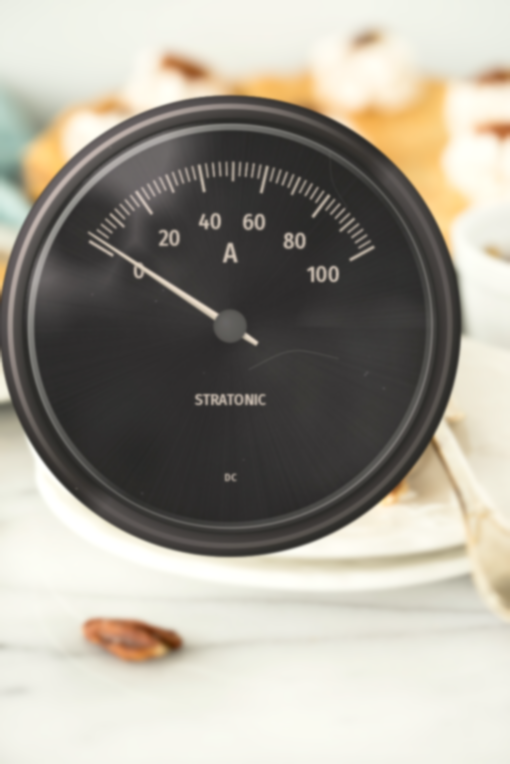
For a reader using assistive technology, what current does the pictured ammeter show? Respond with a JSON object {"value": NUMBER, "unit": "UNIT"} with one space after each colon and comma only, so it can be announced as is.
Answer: {"value": 2, "unit": "A"}
